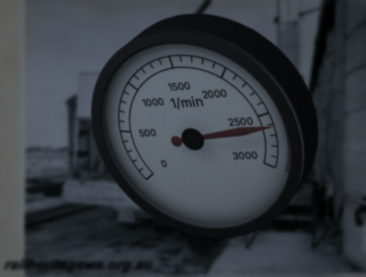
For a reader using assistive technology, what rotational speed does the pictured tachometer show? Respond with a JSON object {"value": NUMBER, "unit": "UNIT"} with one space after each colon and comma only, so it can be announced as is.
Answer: {"value": 2600, "unit": "rpm"}
